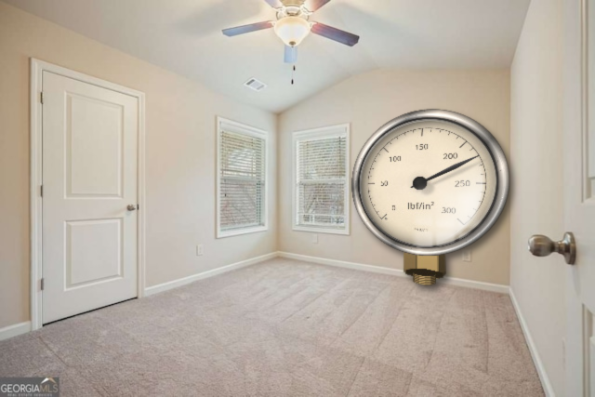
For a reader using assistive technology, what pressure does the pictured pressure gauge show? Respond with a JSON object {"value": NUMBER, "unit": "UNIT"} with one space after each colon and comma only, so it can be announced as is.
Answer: {"value": 220, "unit": "psi"}
